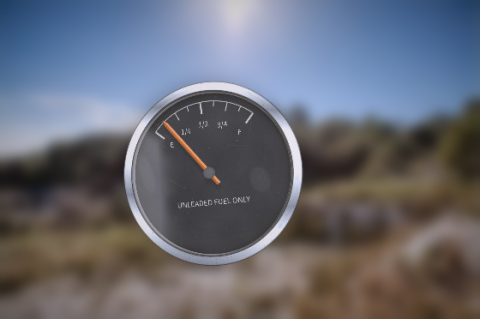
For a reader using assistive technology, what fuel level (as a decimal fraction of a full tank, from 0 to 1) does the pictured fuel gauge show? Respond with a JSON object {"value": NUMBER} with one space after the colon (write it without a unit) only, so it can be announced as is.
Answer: {"value": 0.125}
